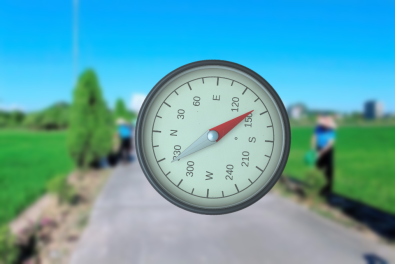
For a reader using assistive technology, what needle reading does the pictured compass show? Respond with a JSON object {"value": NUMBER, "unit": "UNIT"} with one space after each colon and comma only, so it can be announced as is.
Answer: {"value": 142.5, "unit": "°"}
